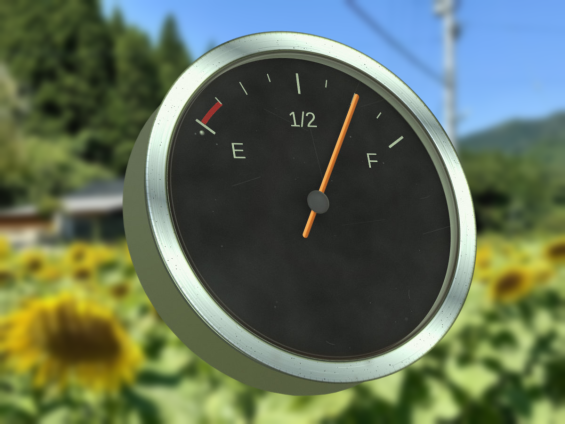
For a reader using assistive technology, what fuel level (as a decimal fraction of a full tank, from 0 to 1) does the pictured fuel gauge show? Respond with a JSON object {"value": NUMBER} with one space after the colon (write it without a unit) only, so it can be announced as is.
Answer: {"value": 0.75}
